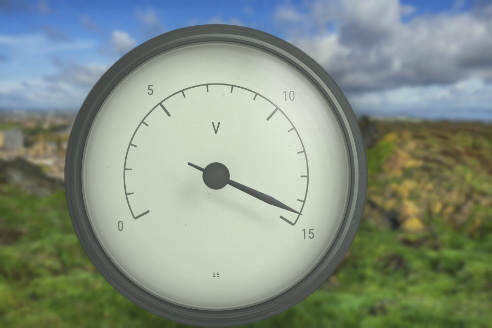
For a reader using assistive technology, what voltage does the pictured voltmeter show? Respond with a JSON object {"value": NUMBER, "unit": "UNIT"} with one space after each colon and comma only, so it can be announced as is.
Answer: {"value": 14.5, "unit": "V"}
